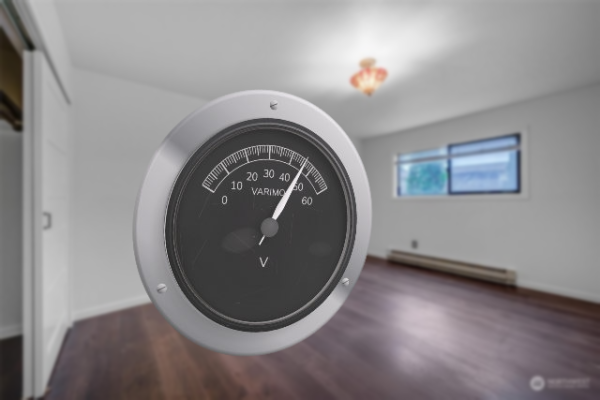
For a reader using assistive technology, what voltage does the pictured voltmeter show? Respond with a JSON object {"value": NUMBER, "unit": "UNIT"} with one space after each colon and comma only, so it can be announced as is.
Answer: {"value": 45, "unit": "V"}
